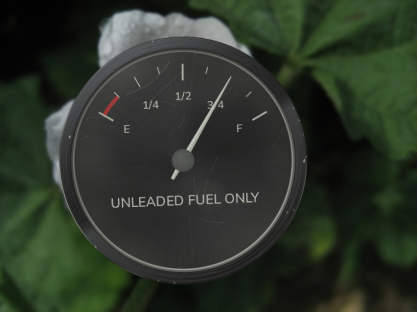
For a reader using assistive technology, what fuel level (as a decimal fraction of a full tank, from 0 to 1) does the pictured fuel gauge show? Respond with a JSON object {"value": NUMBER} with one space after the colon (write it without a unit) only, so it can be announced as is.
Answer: {"value": 0.75}
